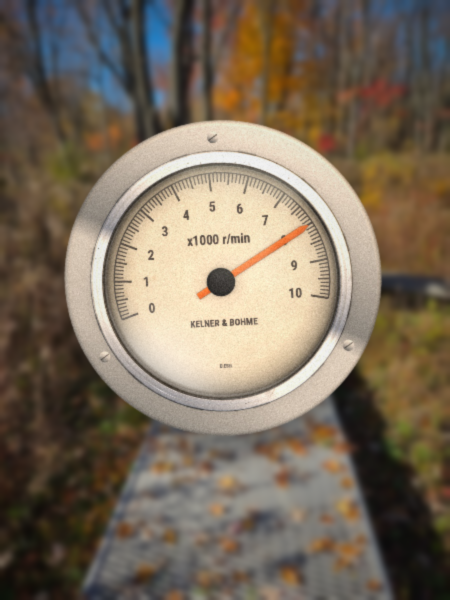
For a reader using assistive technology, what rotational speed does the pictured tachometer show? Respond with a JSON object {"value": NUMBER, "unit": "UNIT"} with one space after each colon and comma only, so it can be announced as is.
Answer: {"value": 8000, "unit": "rpm"}
